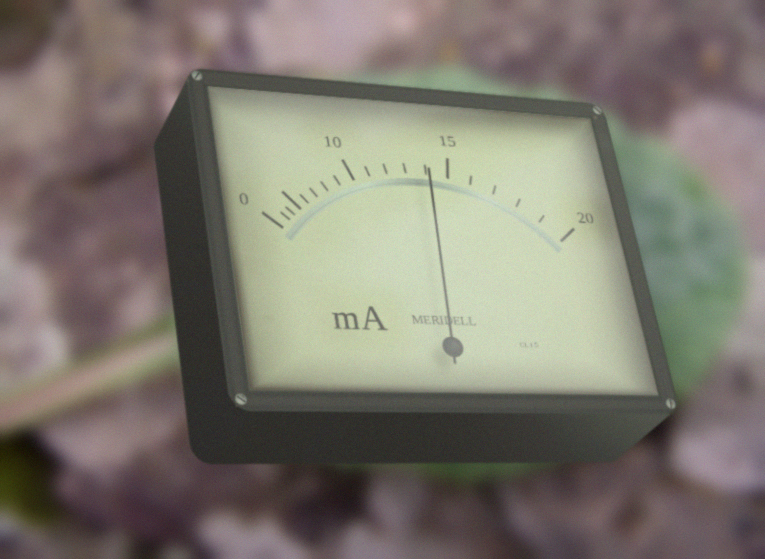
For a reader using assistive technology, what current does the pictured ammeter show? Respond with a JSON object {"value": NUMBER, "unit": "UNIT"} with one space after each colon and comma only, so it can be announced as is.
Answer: {"value": 14, "unit": "mA"}
